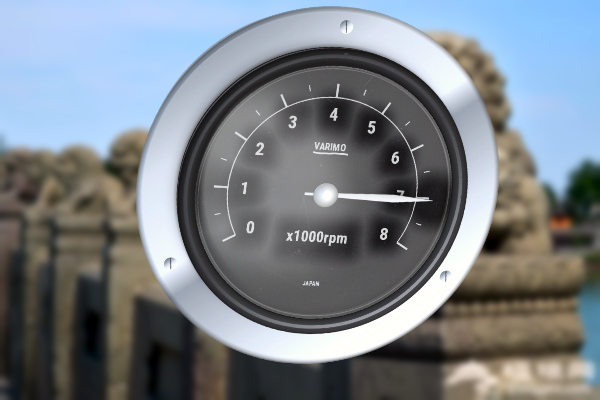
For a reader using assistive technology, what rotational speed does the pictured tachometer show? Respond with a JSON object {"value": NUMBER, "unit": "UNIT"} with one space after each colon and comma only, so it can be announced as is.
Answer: {"value": 7000, "unit": "rpm"}
